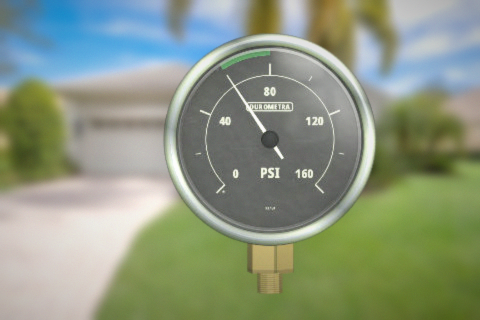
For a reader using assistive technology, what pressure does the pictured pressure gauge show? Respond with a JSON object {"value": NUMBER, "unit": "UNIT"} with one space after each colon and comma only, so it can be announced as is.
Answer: {"value": 60, "unit": "psi"}
